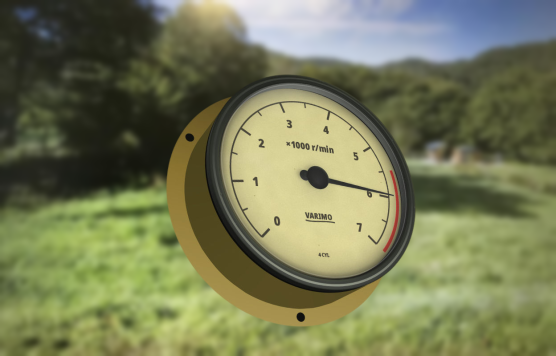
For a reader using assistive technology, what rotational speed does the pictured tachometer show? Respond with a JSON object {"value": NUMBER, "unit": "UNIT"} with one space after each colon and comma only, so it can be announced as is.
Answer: {"value": 6000, "unit": "rpm"}
